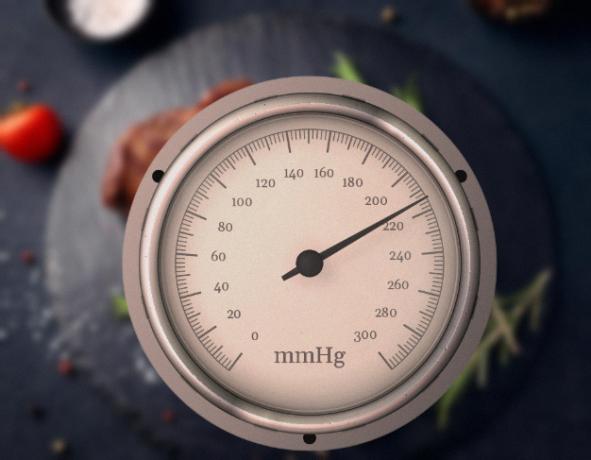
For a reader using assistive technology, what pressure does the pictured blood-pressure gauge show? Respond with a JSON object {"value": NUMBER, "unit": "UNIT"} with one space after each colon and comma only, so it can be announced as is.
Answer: {"value": 214, "unit": "mmHg"}
